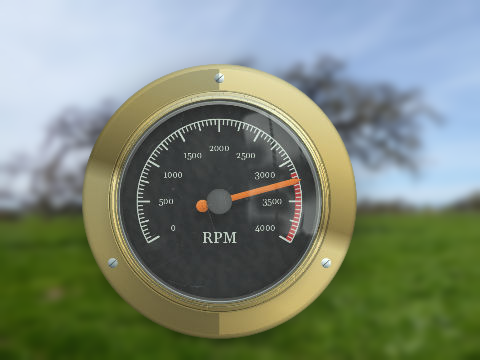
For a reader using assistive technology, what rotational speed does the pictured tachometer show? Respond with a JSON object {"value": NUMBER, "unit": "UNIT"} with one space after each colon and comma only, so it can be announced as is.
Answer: {"value": 3250, "unit": "rpm"}
